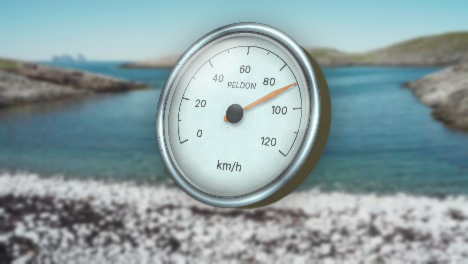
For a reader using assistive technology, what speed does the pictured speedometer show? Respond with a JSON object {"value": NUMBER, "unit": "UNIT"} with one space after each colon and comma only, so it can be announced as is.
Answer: {"value": 90, "unit": "km/h"}
